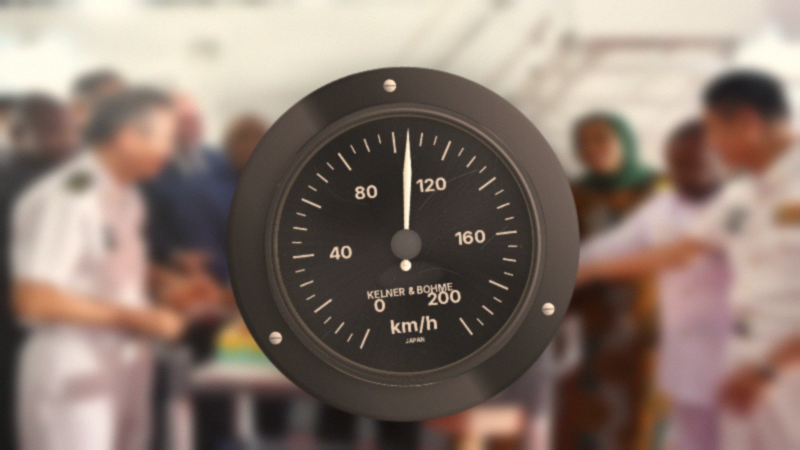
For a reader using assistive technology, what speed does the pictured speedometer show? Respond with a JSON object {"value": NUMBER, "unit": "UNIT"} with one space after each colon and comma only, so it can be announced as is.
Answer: {"value": 105, "unit": "km/h"}
